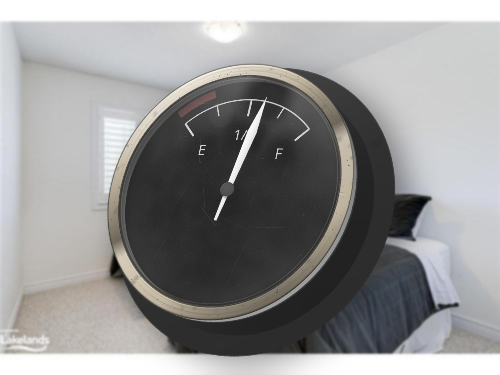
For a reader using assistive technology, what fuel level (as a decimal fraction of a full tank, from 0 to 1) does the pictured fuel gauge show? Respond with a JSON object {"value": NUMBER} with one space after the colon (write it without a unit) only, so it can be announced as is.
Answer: {"value": 0.625}
